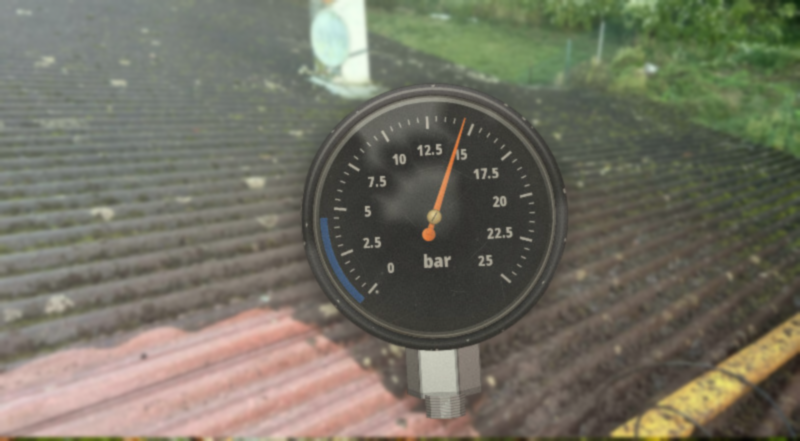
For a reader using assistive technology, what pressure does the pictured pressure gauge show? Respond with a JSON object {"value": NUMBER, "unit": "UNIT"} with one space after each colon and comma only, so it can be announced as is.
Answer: {"value": 14.5, "unit": "bar"}
